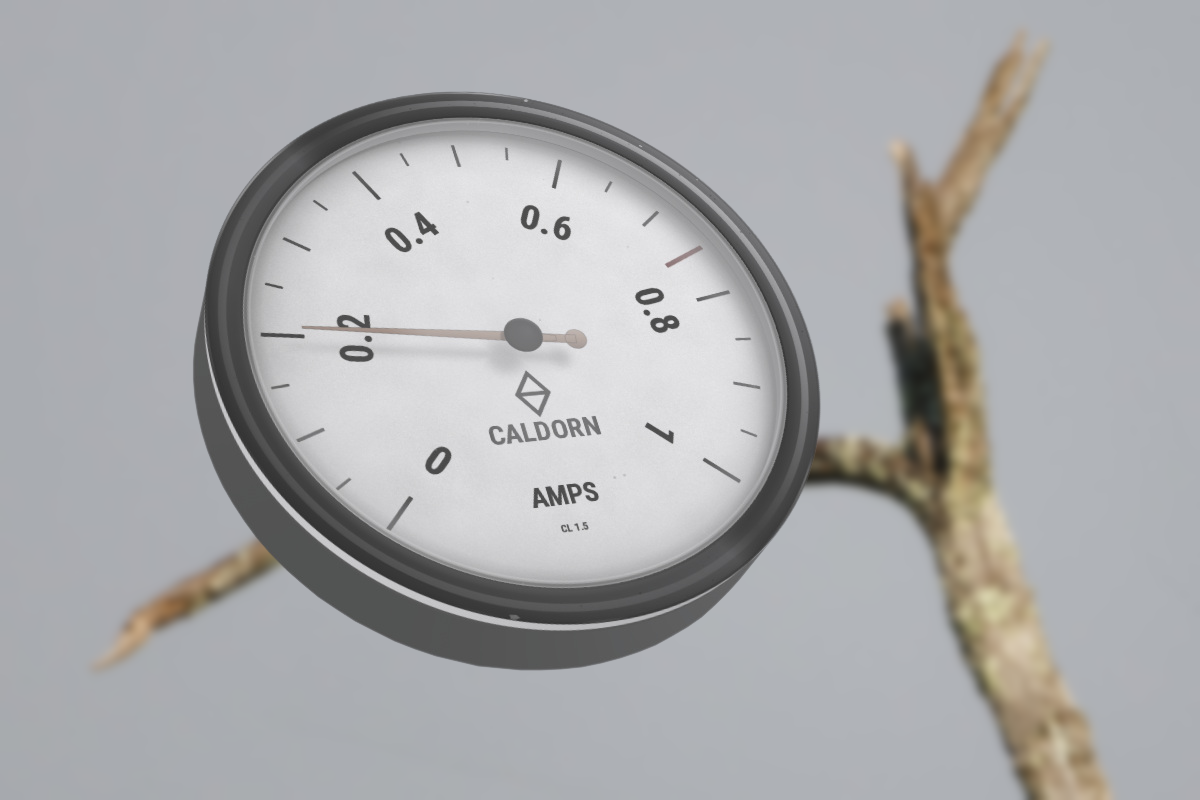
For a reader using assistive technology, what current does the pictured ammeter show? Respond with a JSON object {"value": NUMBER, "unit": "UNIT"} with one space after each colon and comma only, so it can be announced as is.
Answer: {"value": 0.2, "unit": "A"}
